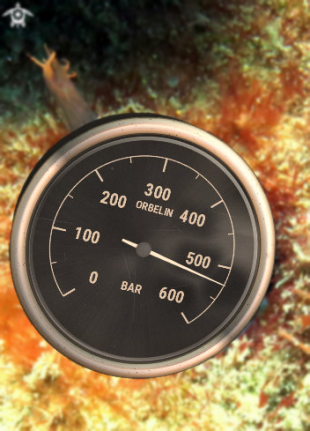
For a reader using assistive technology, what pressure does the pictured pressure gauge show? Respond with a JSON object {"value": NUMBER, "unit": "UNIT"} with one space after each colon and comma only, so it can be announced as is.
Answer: {"value": 525, "unit": "bar"}
